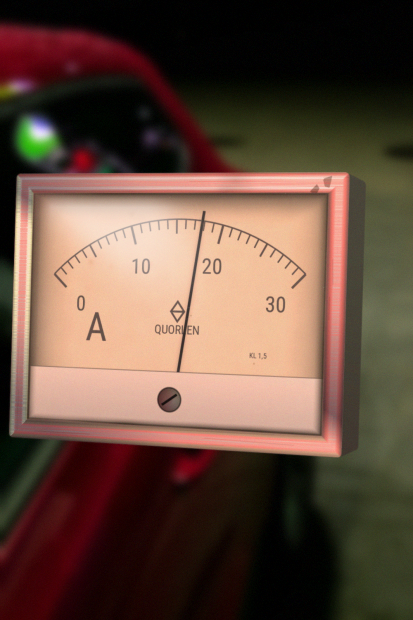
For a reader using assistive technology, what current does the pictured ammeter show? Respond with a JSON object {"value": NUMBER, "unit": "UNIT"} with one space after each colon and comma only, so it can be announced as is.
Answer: {"value": 18, "unit": "A"}
